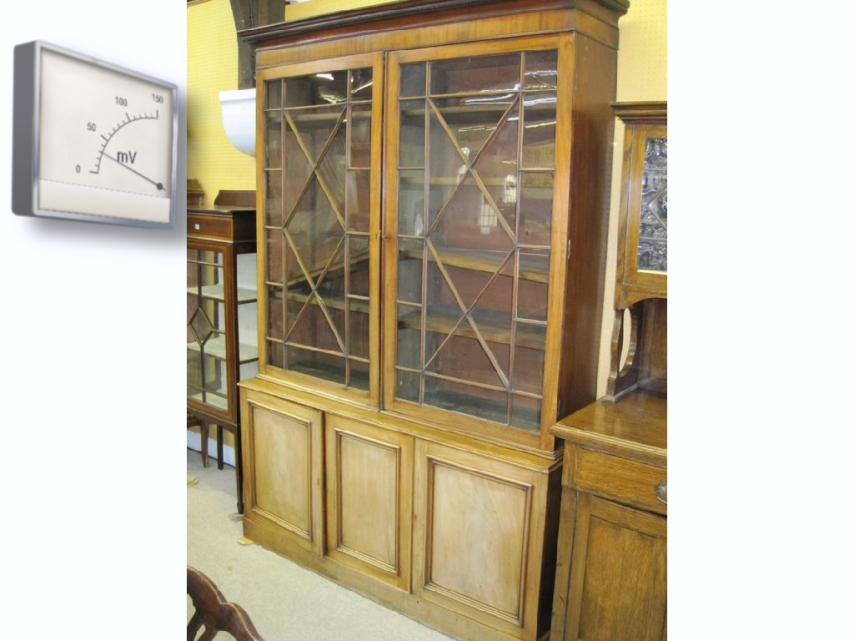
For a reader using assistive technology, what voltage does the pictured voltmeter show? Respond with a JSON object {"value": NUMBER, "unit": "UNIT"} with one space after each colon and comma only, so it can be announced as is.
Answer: {"value": 30, "unit": "mV"}
